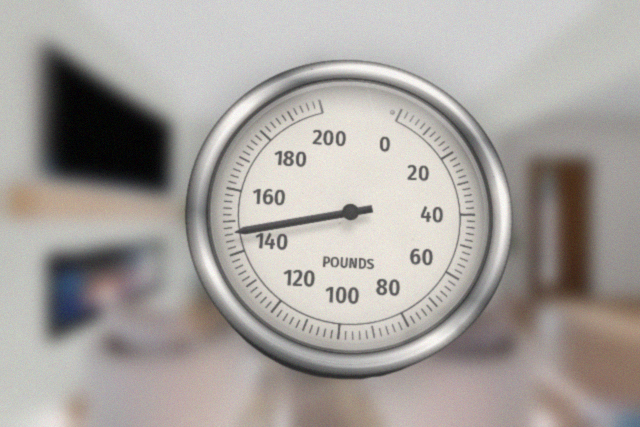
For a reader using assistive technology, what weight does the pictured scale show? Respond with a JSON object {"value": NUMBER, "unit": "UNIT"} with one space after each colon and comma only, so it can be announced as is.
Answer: {"value": 146, "unit": "lb"}
